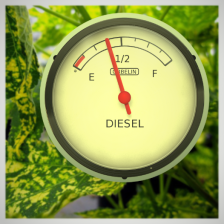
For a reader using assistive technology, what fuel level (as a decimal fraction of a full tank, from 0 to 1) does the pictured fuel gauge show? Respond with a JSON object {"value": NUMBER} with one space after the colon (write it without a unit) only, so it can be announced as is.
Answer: {"value": 0.375}
